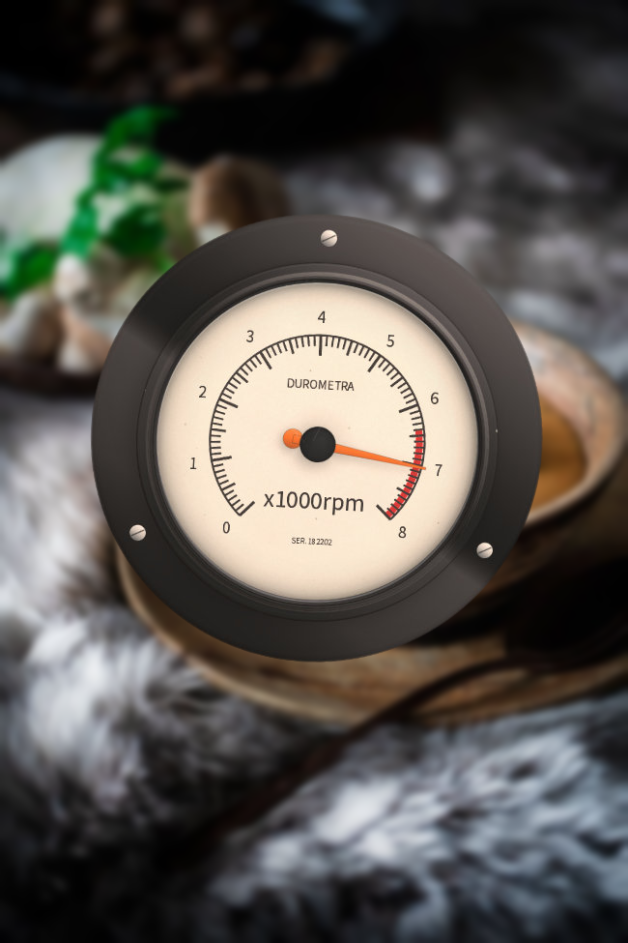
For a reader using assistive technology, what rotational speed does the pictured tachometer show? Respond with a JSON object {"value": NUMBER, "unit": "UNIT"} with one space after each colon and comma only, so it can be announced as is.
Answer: {"value": 7000, "unit": "rpm"}
